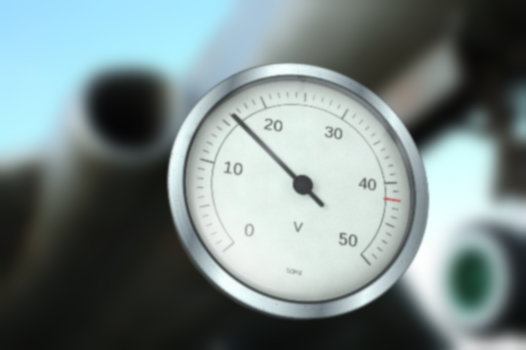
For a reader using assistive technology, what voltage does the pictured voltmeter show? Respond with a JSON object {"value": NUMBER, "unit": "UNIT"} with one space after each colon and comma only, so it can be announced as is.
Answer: {"value": 16, "unit": "V"}
